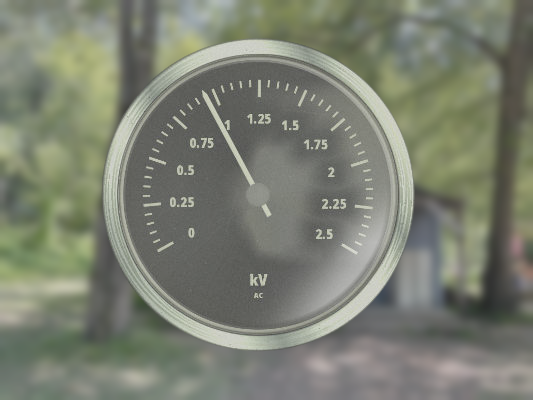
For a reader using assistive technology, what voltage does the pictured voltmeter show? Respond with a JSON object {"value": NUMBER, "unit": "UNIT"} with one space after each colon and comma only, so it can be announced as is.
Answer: {"value": 0.95, "unit": "kV"}
